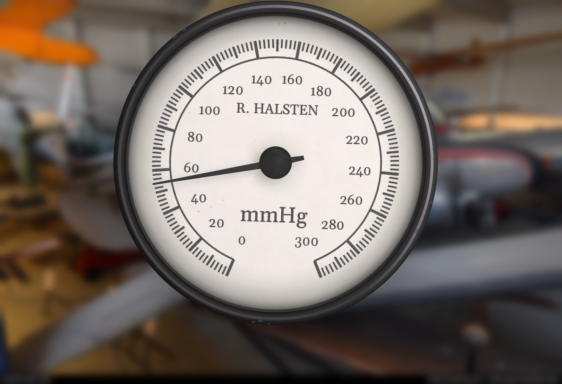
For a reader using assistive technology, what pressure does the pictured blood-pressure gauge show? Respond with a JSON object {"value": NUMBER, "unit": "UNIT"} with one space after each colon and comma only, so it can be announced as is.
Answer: {"value": 54, "unit": "mmHg"}
